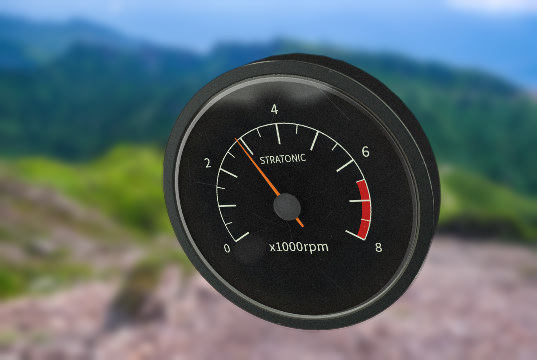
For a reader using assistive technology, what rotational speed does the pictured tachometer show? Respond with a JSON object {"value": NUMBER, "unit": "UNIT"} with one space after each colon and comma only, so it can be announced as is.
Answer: {"value": 3000, "unit": "rpm"}
